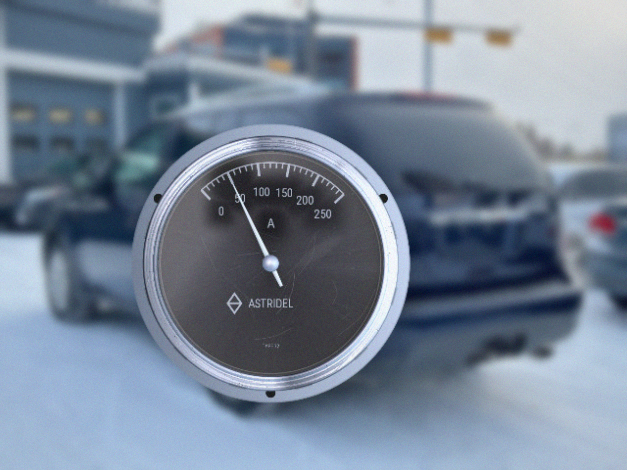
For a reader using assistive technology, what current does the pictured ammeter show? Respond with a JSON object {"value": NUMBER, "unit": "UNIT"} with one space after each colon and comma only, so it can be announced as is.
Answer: {"value": 50, "unit": "A"}
